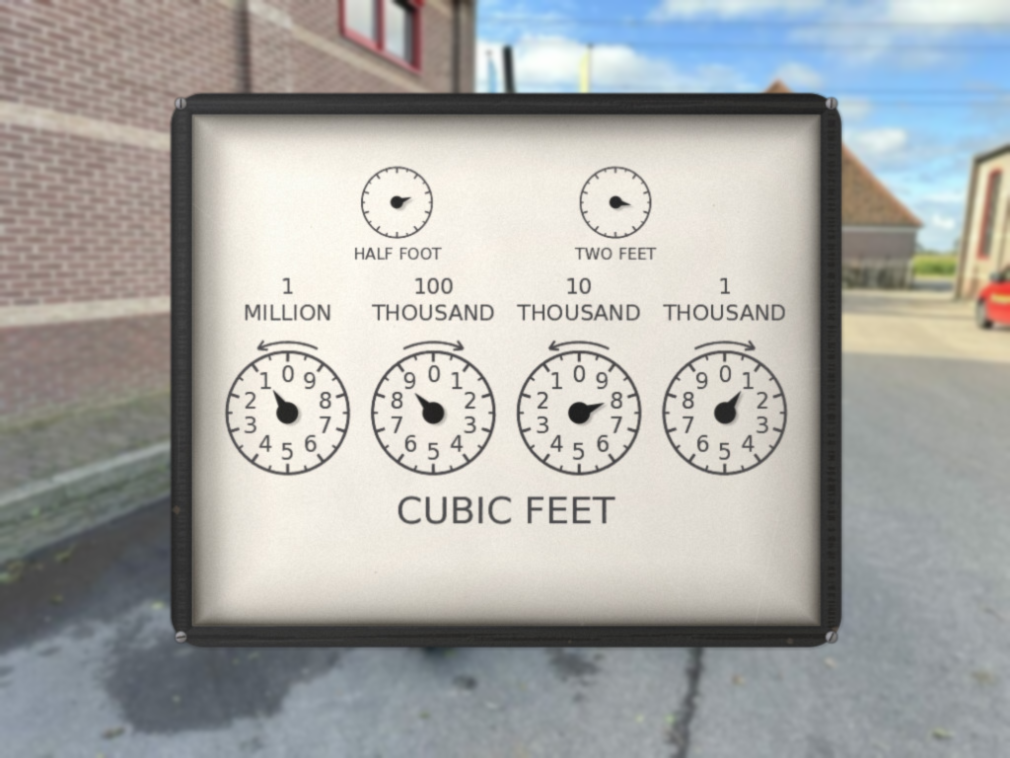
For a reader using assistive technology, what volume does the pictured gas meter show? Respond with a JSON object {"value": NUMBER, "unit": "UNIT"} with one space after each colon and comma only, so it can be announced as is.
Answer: {"value": 88100, "unit": "ft³"}
